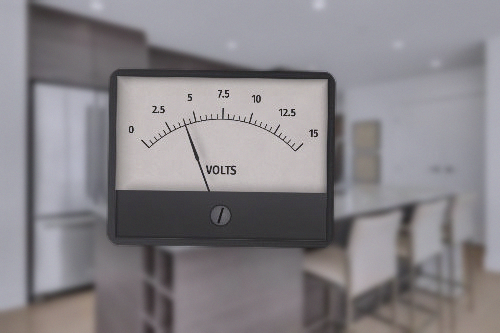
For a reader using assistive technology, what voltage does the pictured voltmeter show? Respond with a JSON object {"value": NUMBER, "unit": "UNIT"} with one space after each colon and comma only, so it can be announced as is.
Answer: {"value": 4, "unit": "V"}
